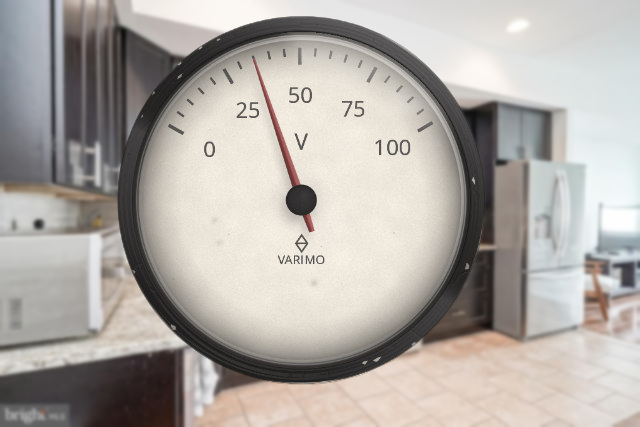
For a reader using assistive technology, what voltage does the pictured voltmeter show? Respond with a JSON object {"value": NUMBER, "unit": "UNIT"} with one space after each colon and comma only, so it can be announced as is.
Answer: {"value": 35, "unit": "V"}
